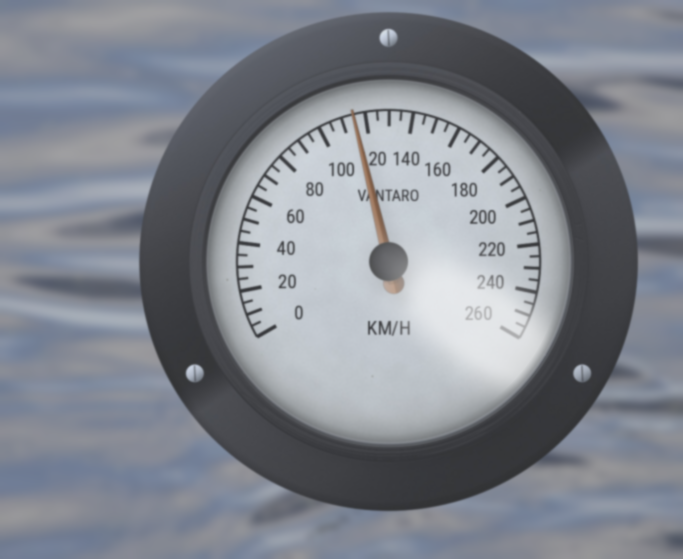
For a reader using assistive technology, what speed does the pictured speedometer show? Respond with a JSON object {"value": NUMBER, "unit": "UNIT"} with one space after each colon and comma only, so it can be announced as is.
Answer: {"value": 115, "unit": "km/h"}
